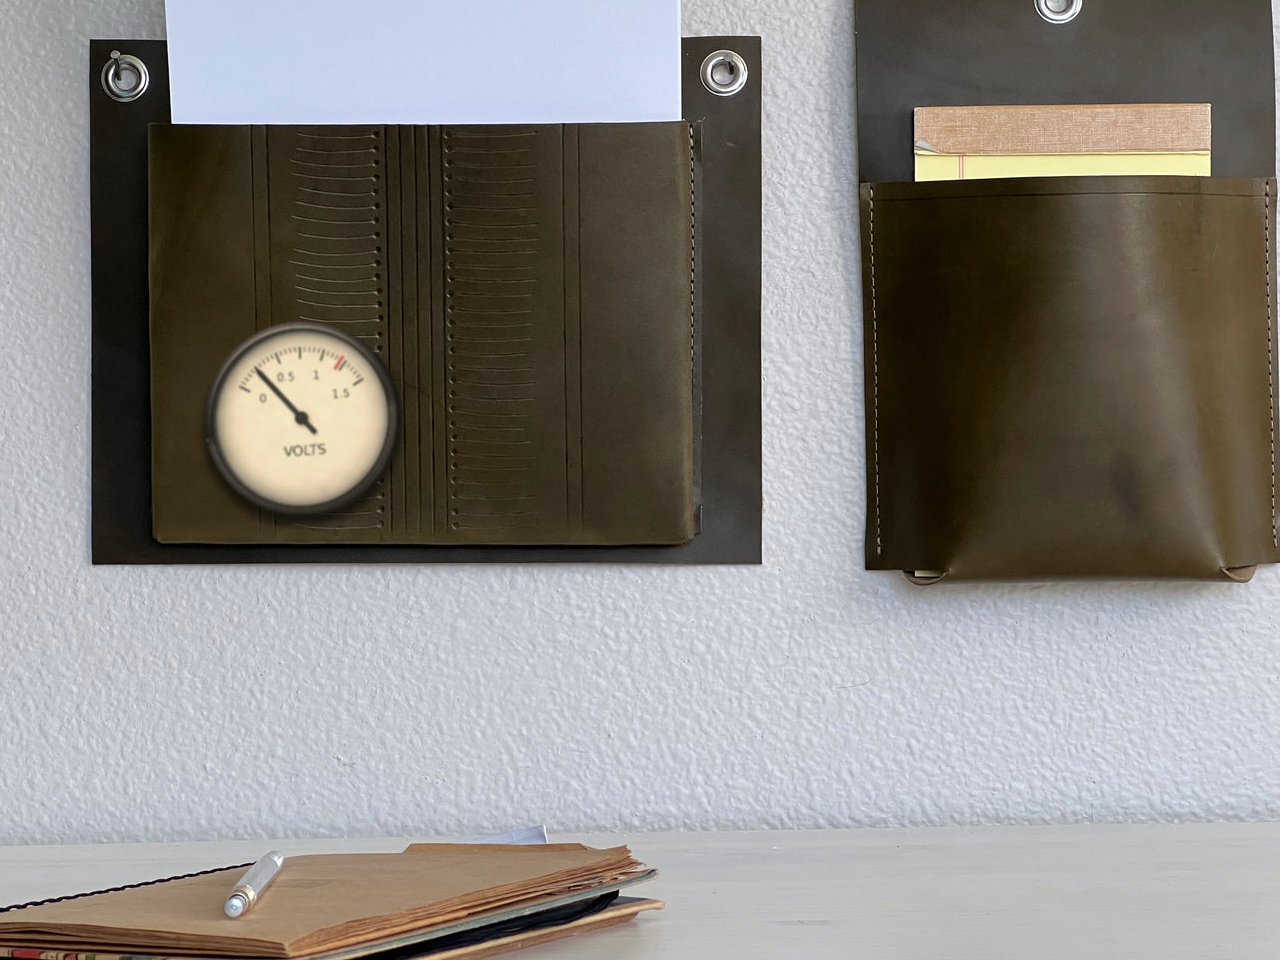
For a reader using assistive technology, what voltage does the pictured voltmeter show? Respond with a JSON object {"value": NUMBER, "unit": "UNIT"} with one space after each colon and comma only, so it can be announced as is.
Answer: {"value": 0.25, "unit": "V"}
